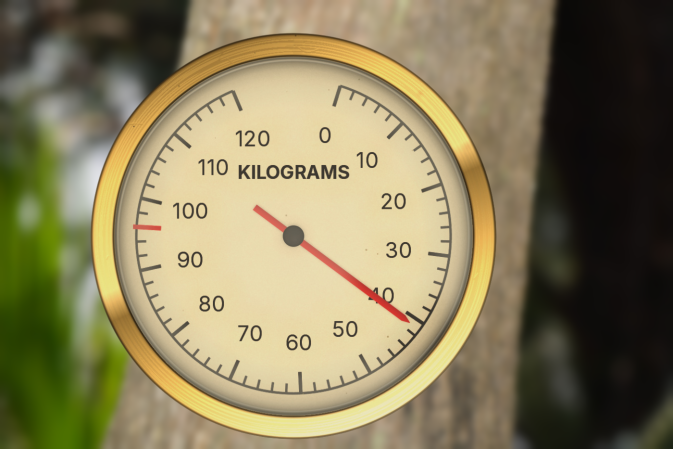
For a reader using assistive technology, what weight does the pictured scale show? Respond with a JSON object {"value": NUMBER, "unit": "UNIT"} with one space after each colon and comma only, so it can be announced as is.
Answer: {"value": 41, "unit": "kg"}
